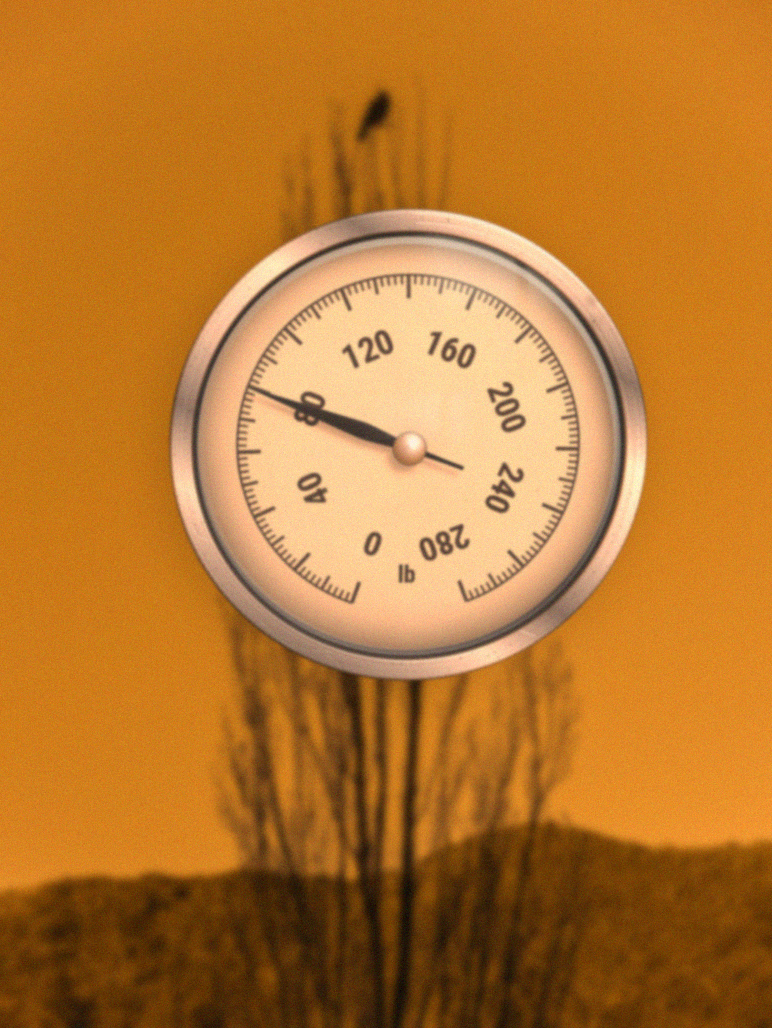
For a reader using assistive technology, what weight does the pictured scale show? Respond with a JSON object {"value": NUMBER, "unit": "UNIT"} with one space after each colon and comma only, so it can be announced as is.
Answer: {"value": 80, "unit": "lb"}
